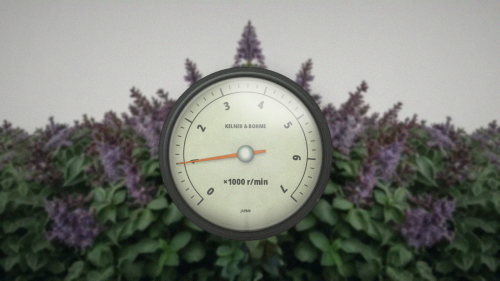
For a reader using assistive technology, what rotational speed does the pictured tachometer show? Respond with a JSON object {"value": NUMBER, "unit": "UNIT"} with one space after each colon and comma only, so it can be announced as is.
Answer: {"value": 1000, "unit": "rpm"}
